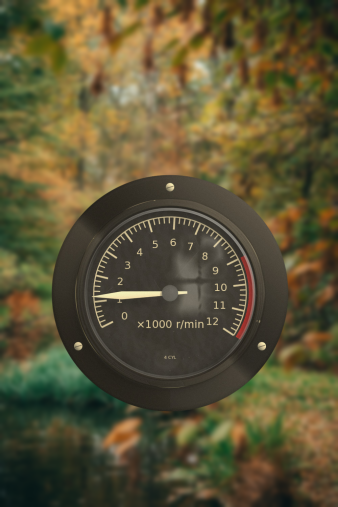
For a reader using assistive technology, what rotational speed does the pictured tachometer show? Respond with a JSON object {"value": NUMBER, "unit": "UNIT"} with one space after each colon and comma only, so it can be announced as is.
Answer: {"value": 1200, "unit": "rpm"}
